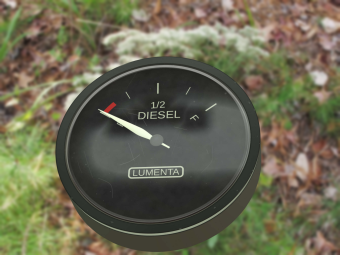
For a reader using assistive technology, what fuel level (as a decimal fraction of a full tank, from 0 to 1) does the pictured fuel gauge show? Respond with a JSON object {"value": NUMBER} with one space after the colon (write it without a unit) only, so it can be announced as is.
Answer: {"value": 0}
